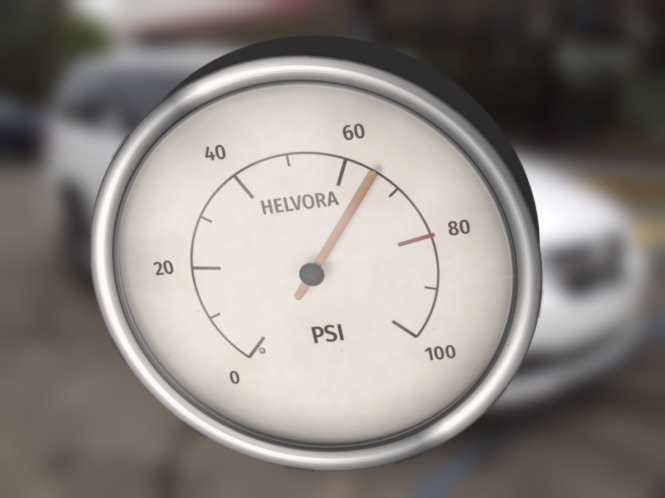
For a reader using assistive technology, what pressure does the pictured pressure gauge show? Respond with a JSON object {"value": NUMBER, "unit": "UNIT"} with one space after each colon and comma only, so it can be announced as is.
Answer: {"value": 65, "unit": "psi"}
